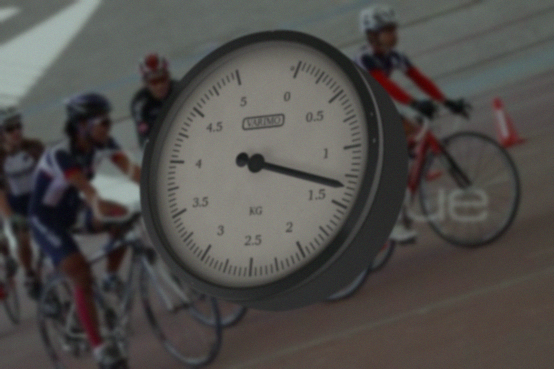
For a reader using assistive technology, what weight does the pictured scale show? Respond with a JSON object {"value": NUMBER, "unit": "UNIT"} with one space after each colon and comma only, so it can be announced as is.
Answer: {"value": 1.35, "unit": "kg"}
